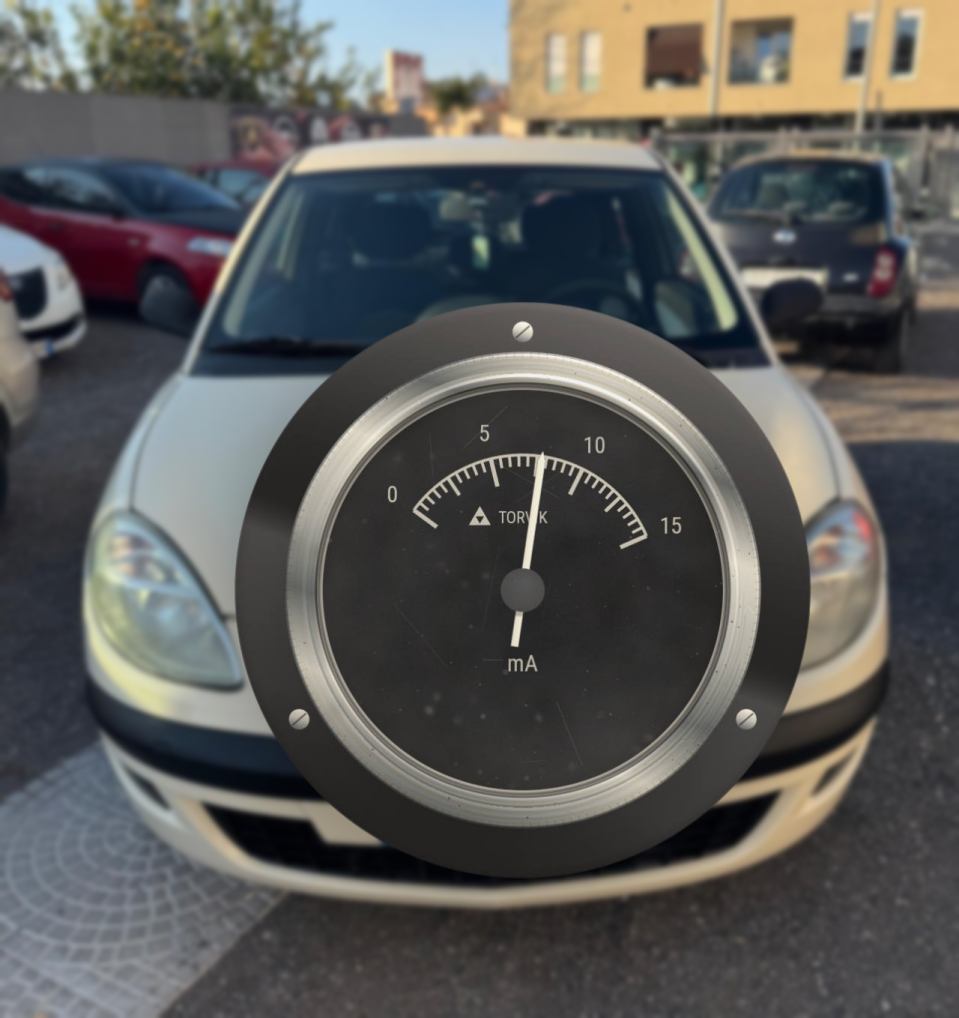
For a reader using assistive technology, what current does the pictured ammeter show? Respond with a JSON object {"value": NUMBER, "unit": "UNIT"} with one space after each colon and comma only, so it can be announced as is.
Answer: {"value": 7.75, "unit": "mA"}
